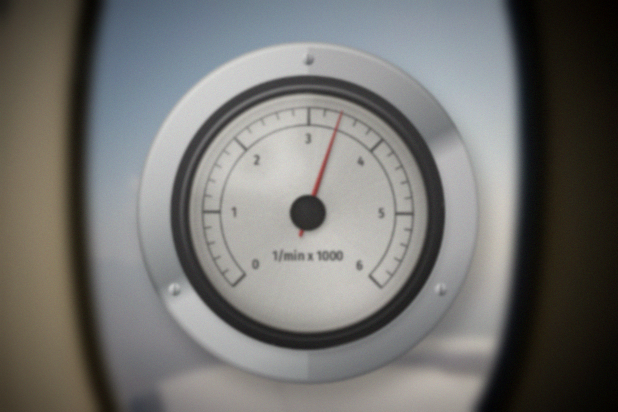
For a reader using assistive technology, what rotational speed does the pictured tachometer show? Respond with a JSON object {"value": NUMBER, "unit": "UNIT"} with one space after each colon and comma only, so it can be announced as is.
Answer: {"value": 3400, "unit": "rpm"}
